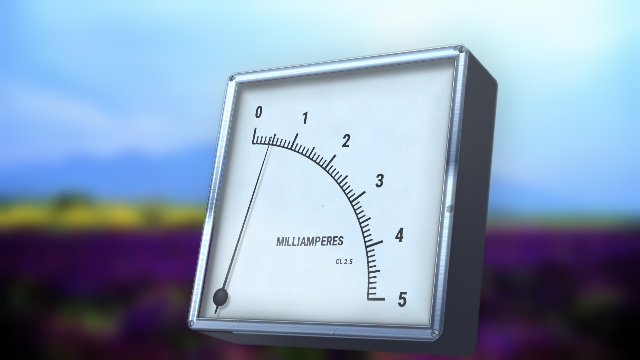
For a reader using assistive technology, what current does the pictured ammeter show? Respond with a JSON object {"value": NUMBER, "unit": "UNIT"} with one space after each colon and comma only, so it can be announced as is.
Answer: {"value": 0.5, "unit": "mA"}
